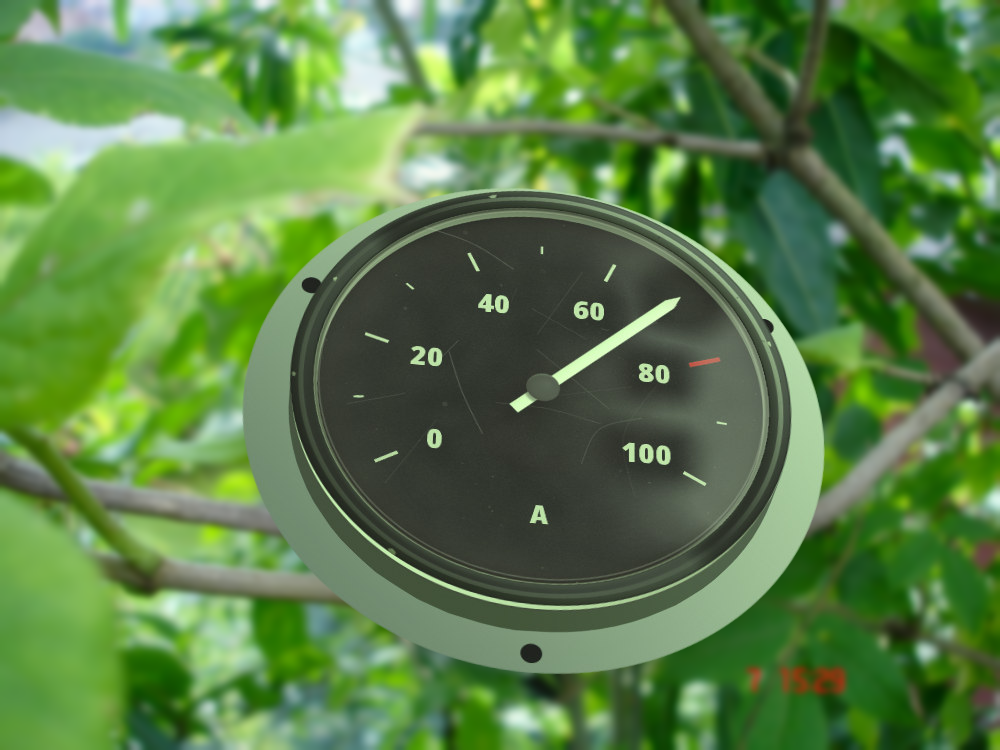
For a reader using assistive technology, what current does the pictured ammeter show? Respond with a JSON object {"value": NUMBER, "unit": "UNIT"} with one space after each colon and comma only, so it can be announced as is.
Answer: {"value": 70, "unit": "A"}
